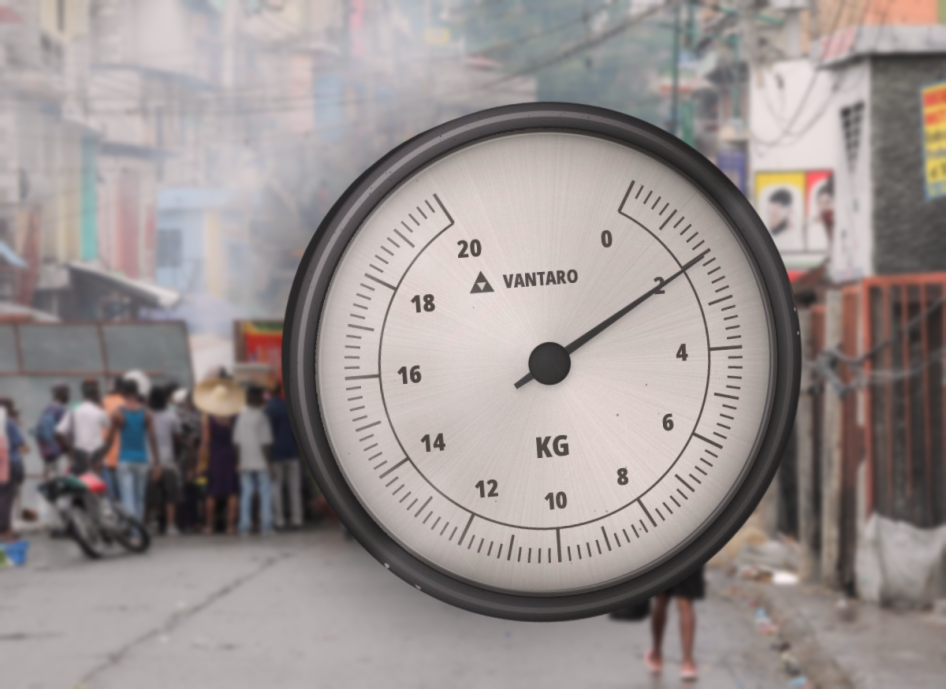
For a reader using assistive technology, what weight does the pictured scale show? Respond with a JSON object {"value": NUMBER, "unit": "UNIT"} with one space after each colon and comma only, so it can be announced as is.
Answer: {"value": 2, "unit": "kg"}
